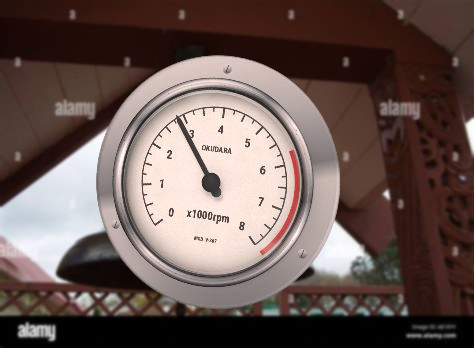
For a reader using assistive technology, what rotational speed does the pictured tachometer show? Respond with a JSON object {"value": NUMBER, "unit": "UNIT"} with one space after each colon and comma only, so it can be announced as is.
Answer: {"value": 2875, "unit": "rpm"}
